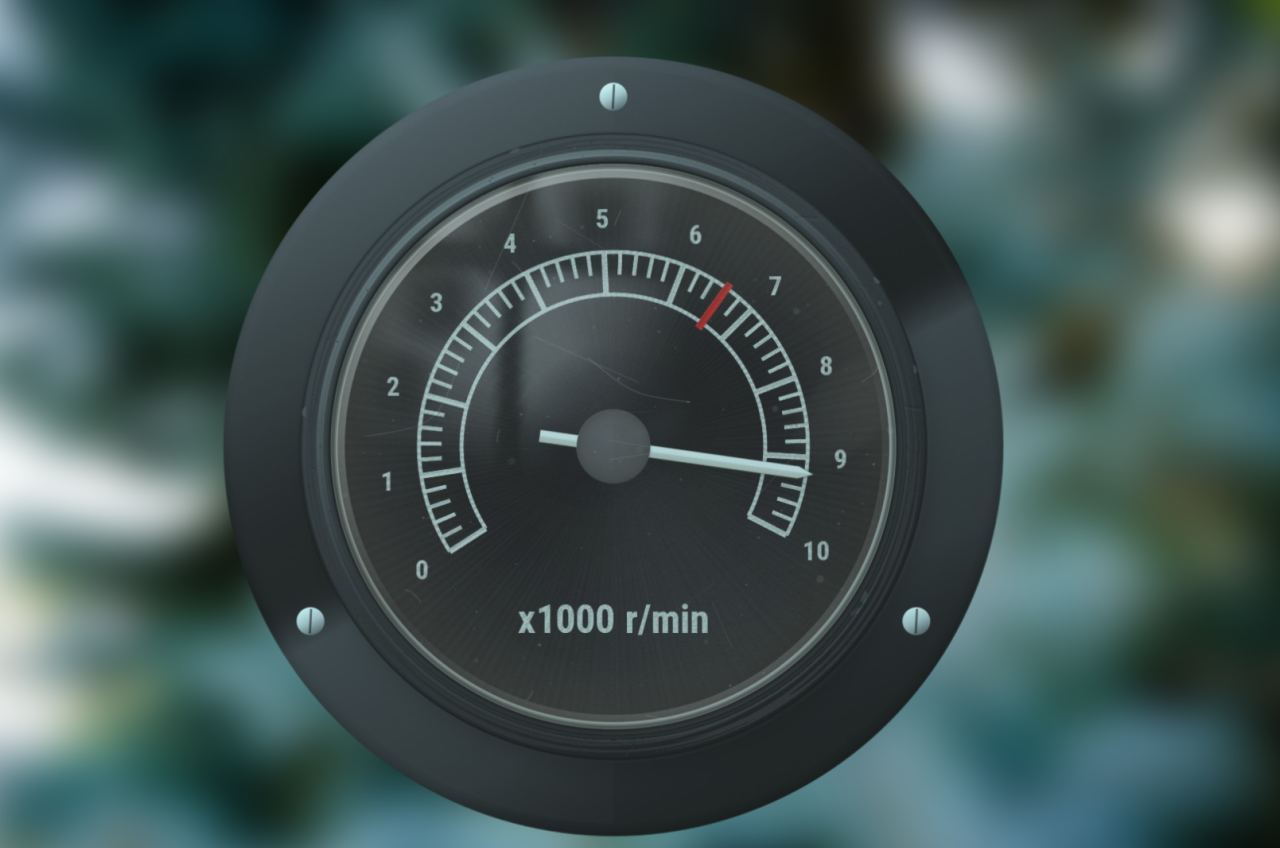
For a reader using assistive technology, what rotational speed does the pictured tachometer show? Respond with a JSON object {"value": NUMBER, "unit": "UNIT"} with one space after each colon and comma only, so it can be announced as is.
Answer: {"value": 9200, "unit": "rpm"}
